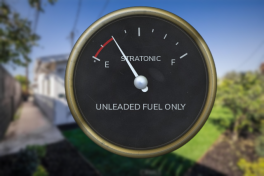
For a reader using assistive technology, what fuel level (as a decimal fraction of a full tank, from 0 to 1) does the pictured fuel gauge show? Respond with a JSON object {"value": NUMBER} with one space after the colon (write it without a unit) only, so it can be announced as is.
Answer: {"value": 0.25}
